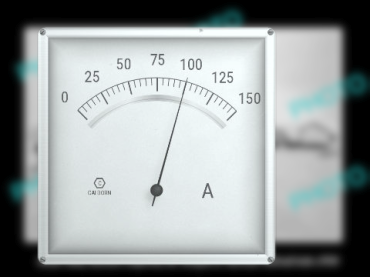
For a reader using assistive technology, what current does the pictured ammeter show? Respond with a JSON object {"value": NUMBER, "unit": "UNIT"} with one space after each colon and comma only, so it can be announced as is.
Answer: {"value": 100, "unit": "A"}
